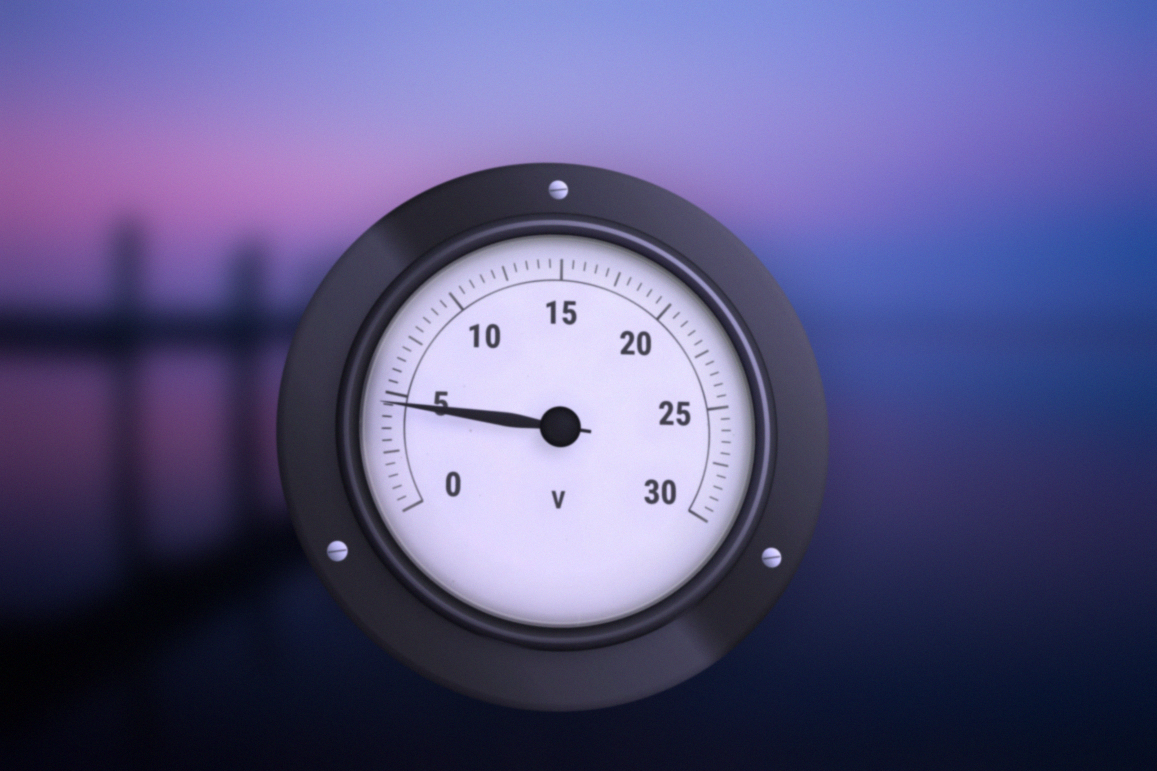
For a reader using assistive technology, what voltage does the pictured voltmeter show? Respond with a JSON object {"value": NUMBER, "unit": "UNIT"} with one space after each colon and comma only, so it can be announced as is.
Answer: {"value": 4.5, "unit": "V"}
